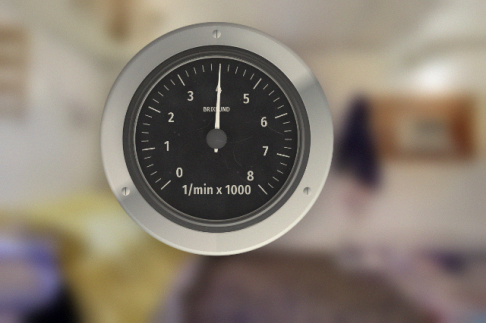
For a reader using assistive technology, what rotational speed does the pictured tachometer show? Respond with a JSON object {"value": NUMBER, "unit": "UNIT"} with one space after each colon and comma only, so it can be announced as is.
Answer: {"value": 4000, "unit": "rpm"}
